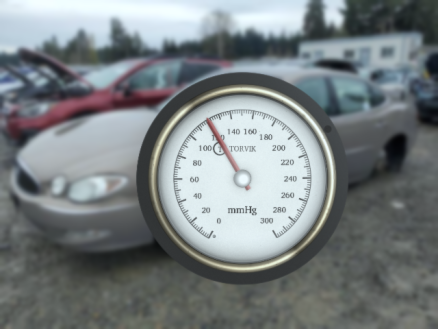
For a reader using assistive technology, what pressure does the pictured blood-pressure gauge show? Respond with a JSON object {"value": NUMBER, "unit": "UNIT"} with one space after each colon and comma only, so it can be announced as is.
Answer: {"value": 120, "unit": "mmHg"}
